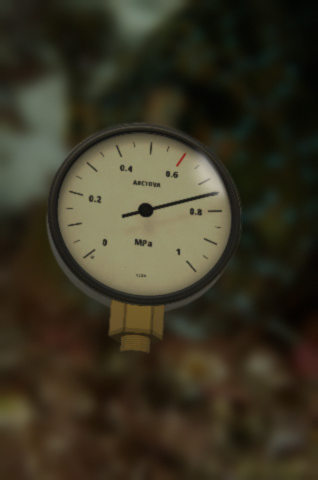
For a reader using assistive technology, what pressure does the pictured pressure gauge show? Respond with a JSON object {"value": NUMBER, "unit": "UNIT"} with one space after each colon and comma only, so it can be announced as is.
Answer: {"value": 0.75, "unit": "MPa"}
